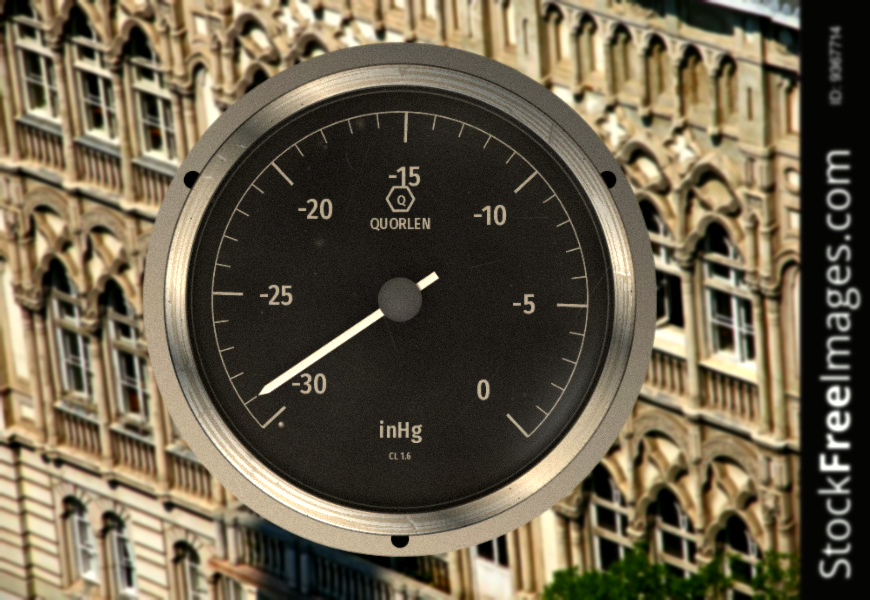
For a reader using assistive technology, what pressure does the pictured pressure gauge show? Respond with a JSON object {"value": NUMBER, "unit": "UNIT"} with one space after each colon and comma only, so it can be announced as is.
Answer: {"value": -29, "unit": "inHg"}
